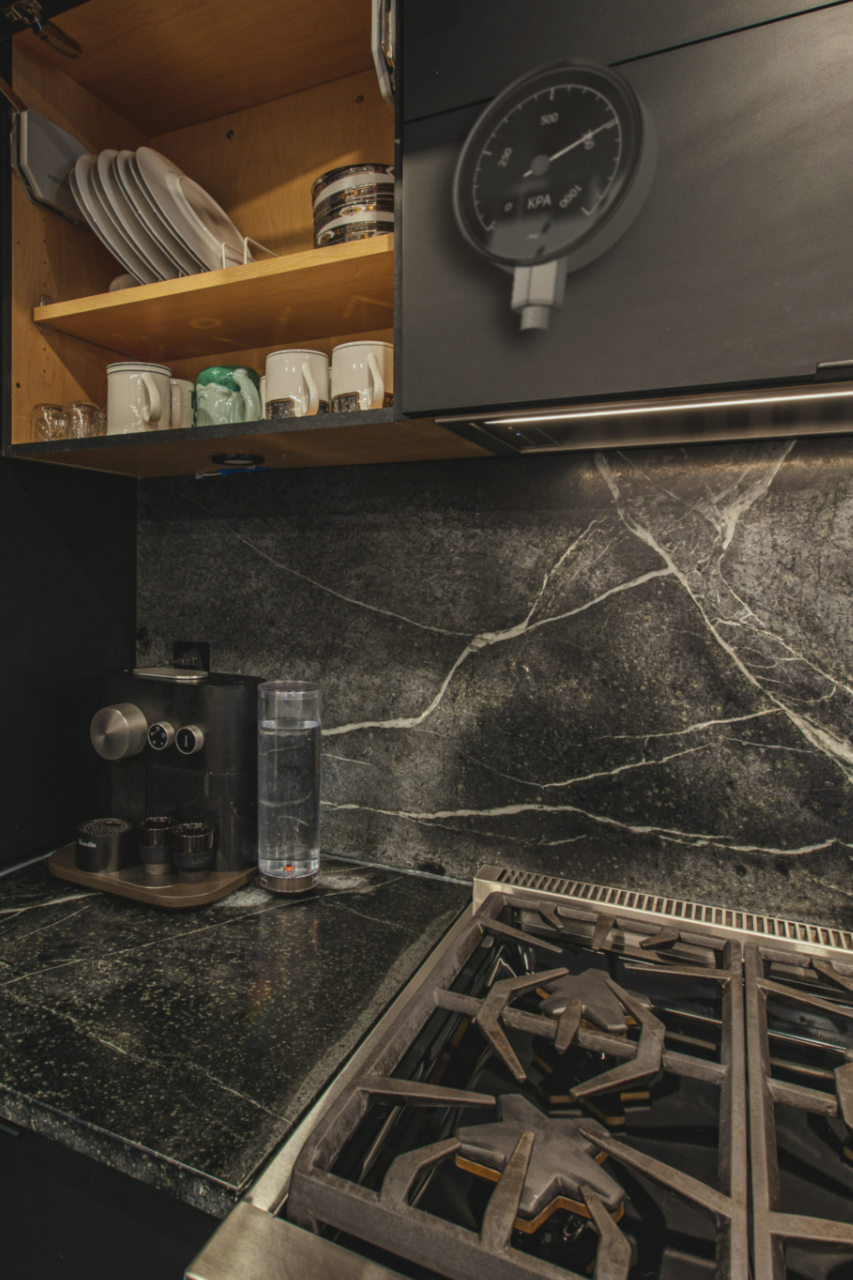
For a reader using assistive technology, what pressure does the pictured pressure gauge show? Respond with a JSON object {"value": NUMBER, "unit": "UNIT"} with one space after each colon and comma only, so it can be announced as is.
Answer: {"value": 750, "unit": "kPa"}
